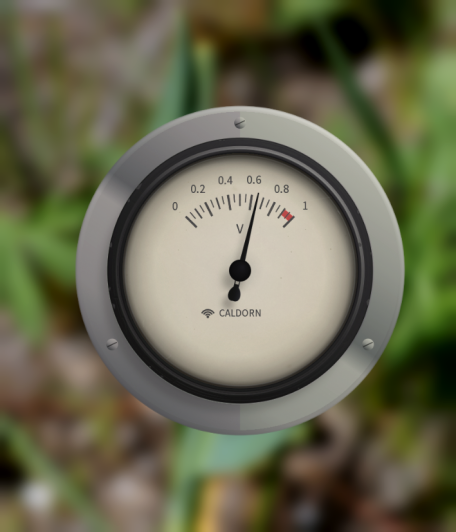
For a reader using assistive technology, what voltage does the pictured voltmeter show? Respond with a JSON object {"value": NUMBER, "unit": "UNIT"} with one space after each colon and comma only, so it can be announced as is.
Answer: {"value": 0.65, "unit": "V"}
